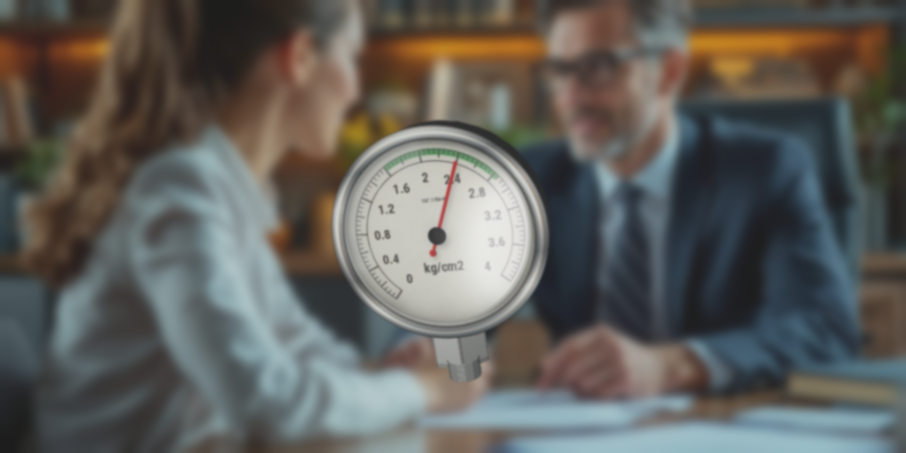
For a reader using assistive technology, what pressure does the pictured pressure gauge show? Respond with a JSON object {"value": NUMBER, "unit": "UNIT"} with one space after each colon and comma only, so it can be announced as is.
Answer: {"value": 2.4, "unit": "kg/cm²"}
